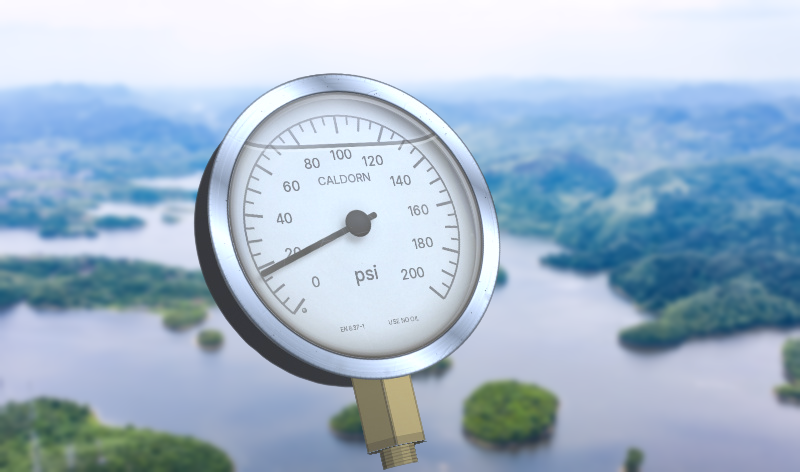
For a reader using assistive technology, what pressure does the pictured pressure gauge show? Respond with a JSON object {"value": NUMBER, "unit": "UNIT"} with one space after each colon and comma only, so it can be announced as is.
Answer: {"value": 17.5, "unit": "psi"}
